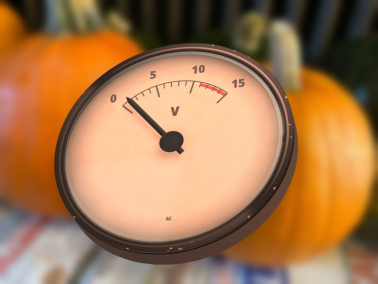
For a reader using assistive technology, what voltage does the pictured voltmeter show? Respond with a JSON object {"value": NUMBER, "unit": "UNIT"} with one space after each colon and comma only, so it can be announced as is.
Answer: {"value": 1, "unit": "V"}
